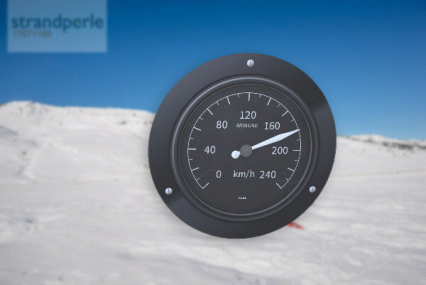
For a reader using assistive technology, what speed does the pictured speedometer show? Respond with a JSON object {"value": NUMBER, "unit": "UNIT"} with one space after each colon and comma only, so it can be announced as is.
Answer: {"value": 180, "unit": "km/h"}
